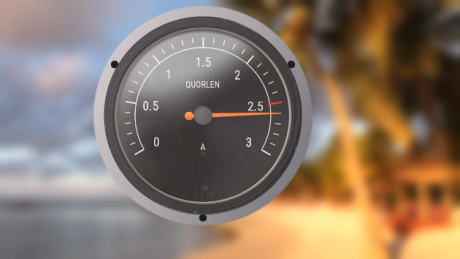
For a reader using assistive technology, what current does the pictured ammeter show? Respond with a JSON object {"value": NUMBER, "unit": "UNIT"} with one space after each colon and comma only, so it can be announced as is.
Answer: {"value": 2.6, "unit": "A"}
